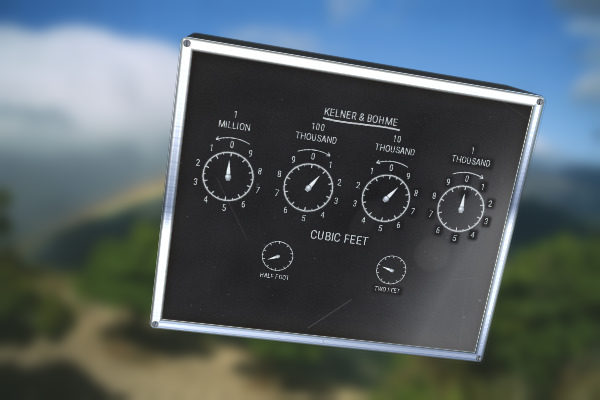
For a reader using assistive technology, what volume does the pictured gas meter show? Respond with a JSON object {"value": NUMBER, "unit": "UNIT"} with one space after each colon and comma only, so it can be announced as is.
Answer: {"value": 9000, "unit": "ft³"}
